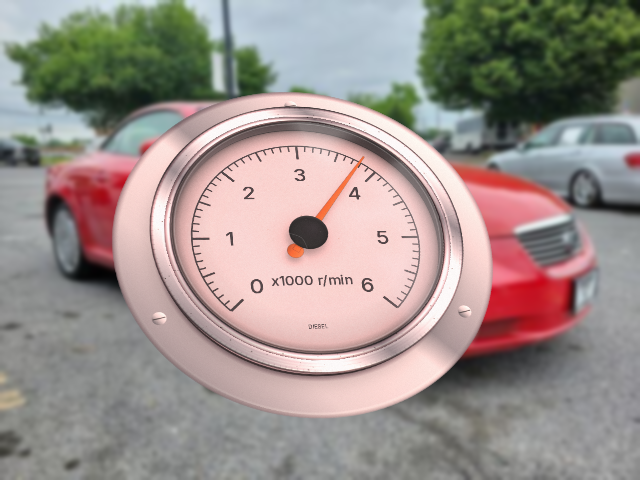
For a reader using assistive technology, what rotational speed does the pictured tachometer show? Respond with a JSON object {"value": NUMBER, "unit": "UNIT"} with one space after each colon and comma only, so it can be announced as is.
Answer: {"value": 3800, "unit": "rpm"}
